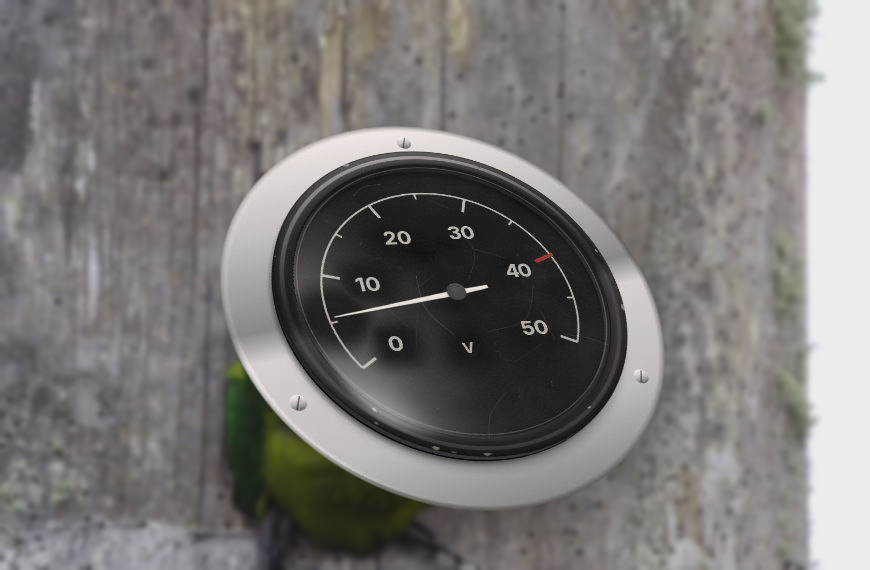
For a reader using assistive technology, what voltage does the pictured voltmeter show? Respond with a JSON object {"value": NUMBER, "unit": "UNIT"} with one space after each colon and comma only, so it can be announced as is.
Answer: {"value": 5, "unit": "V"}
